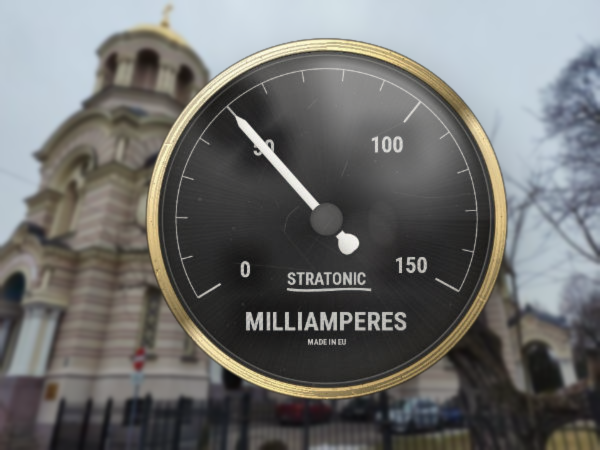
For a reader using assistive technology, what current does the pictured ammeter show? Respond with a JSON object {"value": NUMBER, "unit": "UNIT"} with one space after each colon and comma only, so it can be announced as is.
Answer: {"value": 50, "unit": "mA"}
